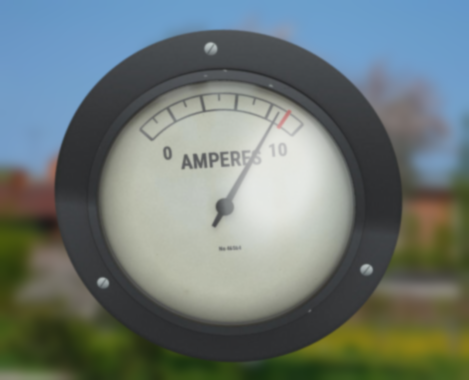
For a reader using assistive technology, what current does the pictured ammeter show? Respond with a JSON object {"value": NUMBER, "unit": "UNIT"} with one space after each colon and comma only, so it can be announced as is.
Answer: {"value": 8.5, "unit": "A"}
